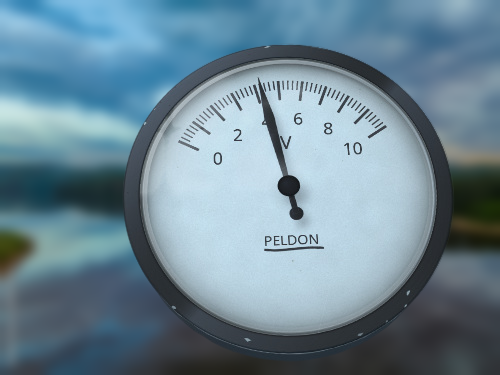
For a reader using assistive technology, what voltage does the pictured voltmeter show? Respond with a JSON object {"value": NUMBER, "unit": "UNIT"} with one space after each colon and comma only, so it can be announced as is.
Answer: {"value": 4.2, "unit": "V"}
